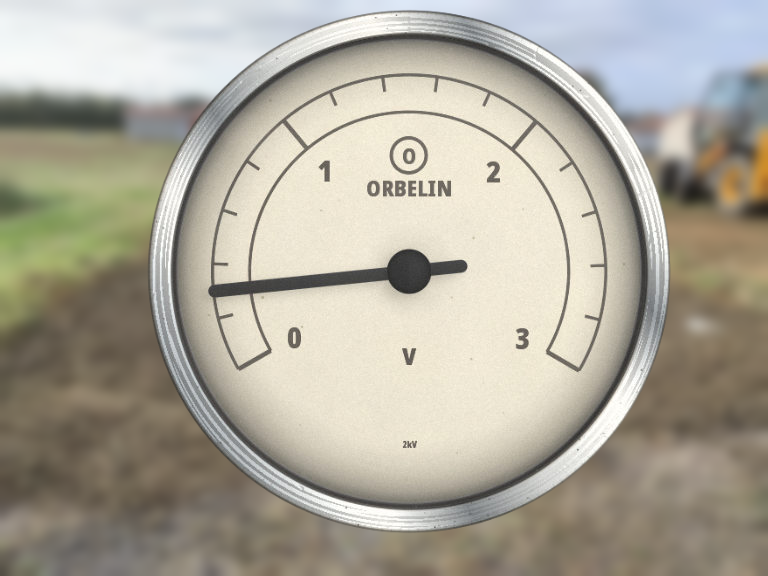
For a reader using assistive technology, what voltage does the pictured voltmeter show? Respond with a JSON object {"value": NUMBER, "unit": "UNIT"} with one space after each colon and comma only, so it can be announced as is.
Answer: {"value": 0.3, "unit": "V"}
